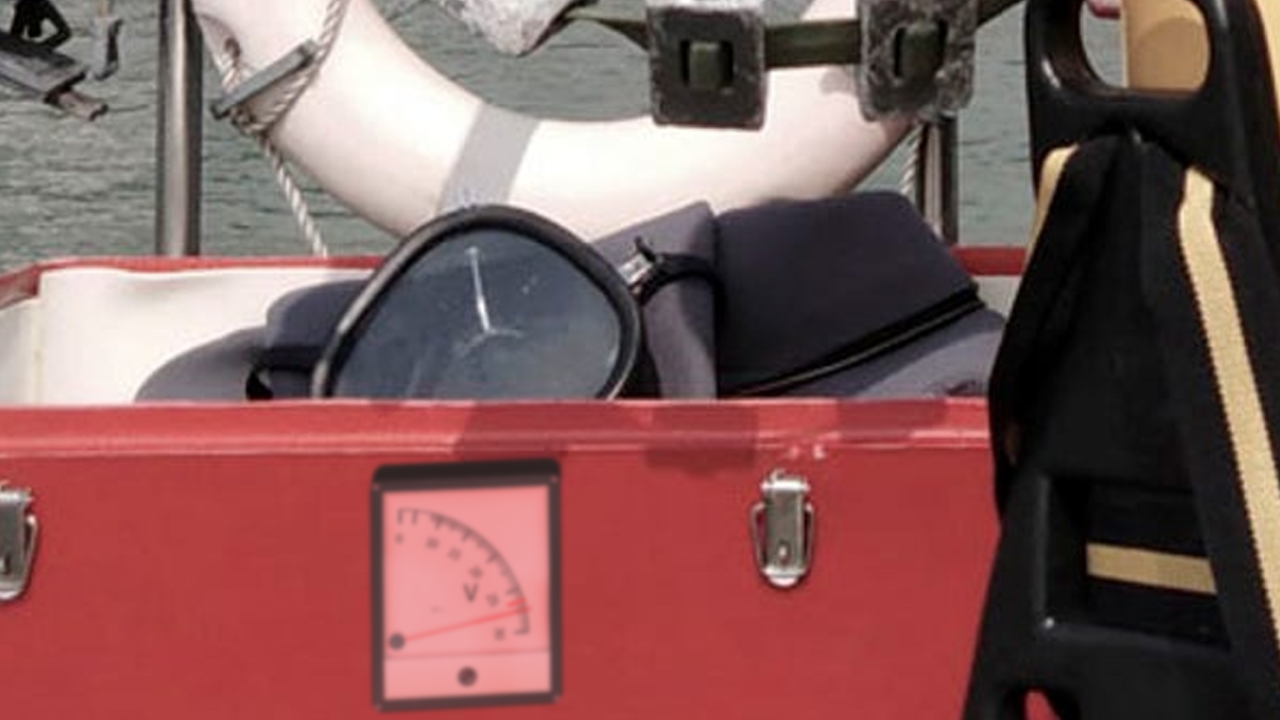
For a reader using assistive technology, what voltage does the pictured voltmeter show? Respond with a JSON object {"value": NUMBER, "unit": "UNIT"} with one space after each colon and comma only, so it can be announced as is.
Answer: {"value": 27.5, "unit": "V"}
